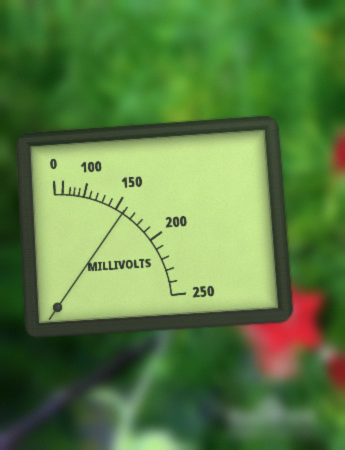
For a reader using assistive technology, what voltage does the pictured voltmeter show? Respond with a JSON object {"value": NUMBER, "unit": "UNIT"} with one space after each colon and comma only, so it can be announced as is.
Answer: {"value": 160, "unit": "mV"}
